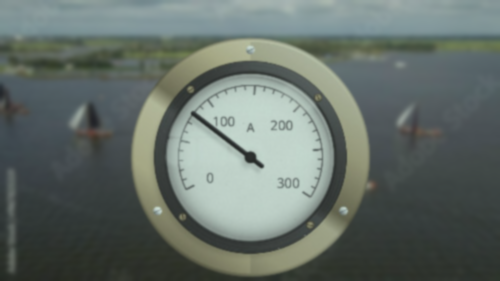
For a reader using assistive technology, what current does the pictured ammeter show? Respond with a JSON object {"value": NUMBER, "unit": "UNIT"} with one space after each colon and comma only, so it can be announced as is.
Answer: {"value": 80, "unit": "A"}
